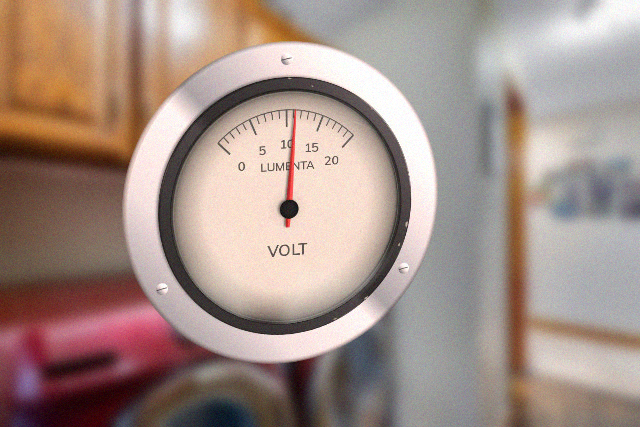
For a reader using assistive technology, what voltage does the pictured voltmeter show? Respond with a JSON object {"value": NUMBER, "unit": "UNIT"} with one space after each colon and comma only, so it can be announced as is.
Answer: {"value": 11, "unit": "V"}
